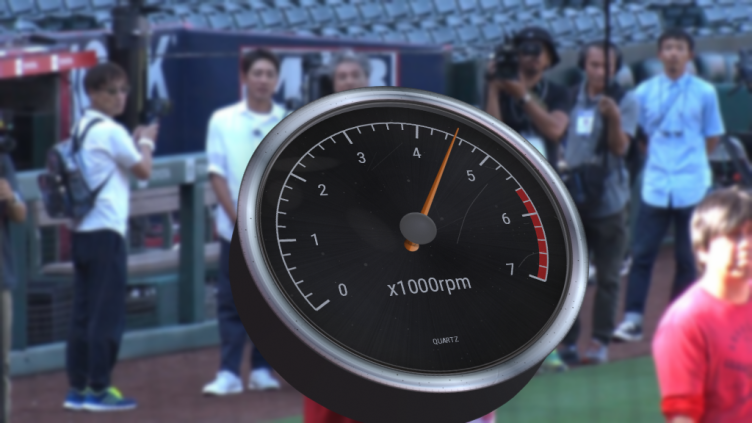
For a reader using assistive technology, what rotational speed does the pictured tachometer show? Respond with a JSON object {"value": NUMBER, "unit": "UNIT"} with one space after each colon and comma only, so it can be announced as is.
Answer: {"value": 4500, "unit": "rpm"}
